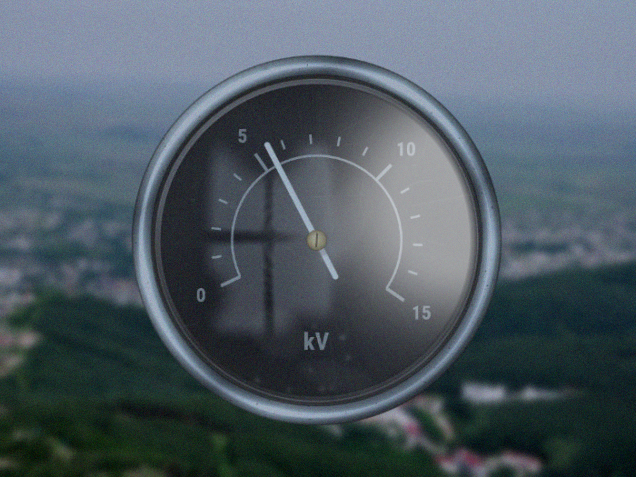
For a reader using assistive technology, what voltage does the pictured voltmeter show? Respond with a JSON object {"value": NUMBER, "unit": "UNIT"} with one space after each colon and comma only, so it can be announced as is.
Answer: {"value": 5.5, "unit": "kV"}
